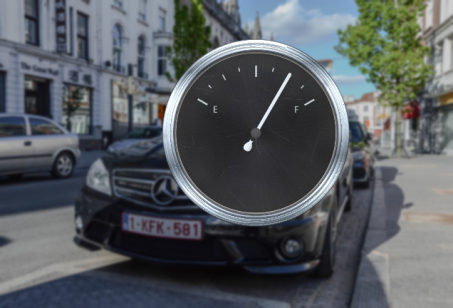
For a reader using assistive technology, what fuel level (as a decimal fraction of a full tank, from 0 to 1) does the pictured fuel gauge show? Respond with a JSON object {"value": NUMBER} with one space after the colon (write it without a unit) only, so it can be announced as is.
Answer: {"value": 0.75}
